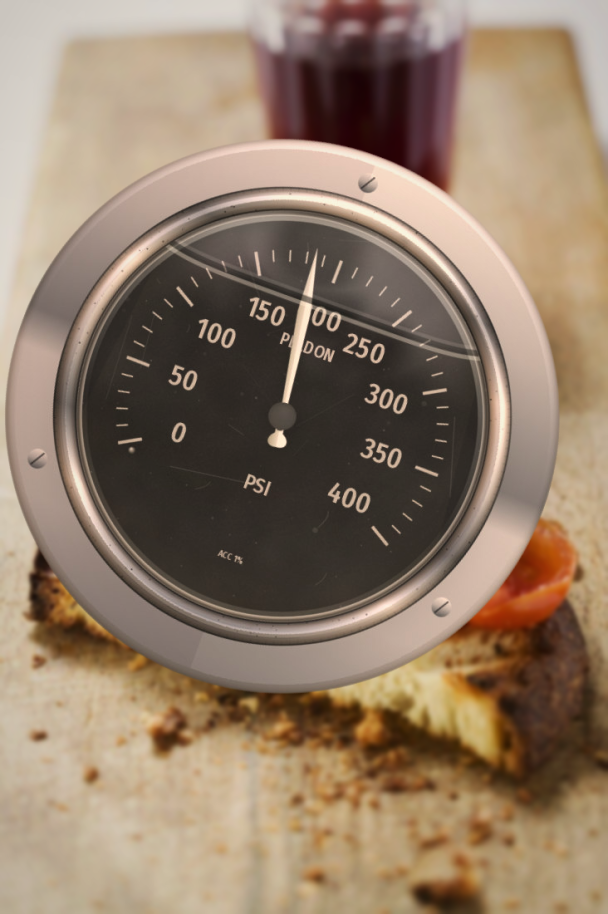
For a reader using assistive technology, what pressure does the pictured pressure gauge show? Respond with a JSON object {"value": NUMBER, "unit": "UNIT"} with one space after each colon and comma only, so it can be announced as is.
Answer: {"value": 185, "unit": "psi"}
